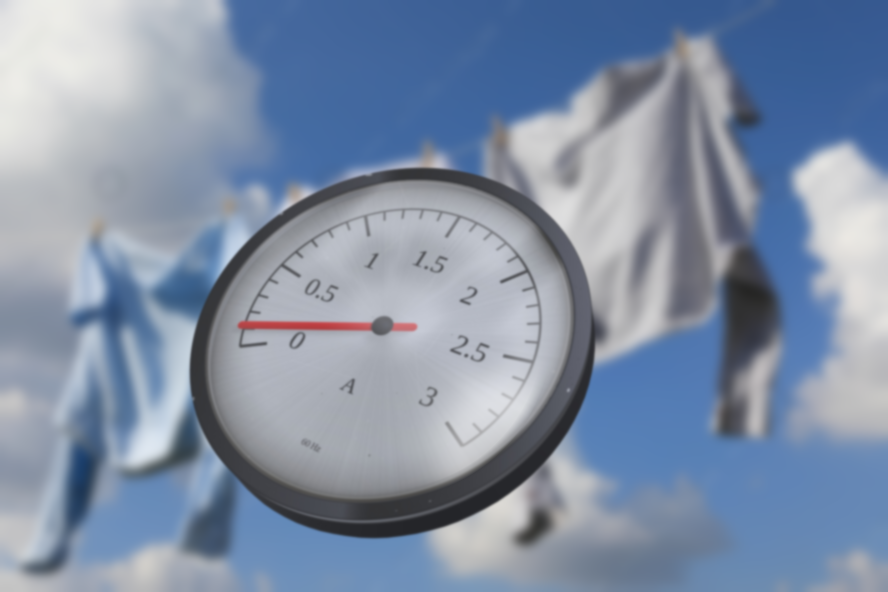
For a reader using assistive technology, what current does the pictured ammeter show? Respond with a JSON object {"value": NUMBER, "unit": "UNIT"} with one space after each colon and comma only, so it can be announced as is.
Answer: {"value": 0.1, "unit": "A"}
